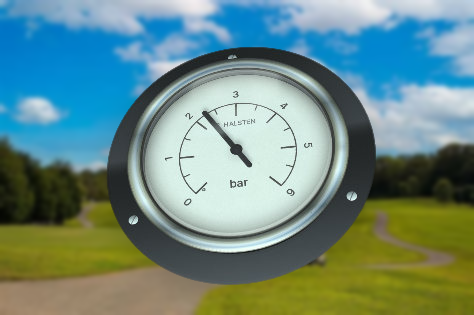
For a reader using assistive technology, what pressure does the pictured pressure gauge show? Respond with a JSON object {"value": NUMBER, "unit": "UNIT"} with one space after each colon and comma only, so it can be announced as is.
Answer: {"value": 2.25, "unit": "bar"}
